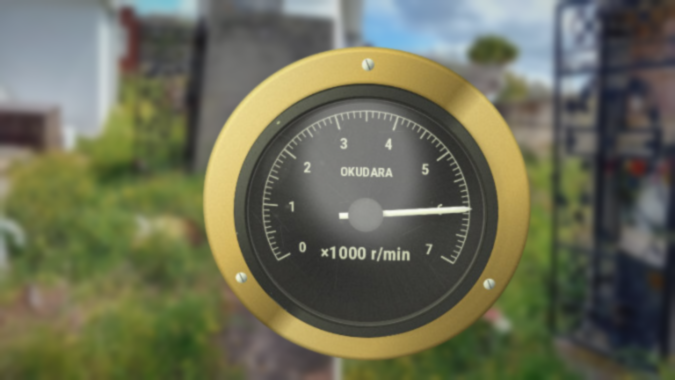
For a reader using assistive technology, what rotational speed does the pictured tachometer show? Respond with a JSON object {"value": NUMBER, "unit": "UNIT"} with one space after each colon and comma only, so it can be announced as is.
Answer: {"value": 6000, "unit": "rpm"}
